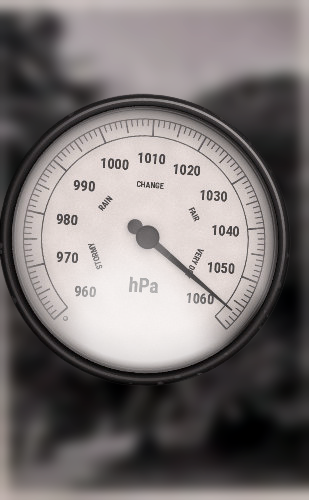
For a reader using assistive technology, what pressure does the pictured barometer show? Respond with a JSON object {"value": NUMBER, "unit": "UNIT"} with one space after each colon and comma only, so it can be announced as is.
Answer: {"value": 1057, "unit": "hPa"}
